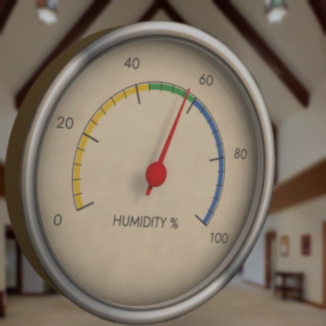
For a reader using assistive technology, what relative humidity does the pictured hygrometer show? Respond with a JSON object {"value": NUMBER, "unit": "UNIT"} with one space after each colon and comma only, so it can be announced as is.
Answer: {"value": 56, "unit": "%"}
